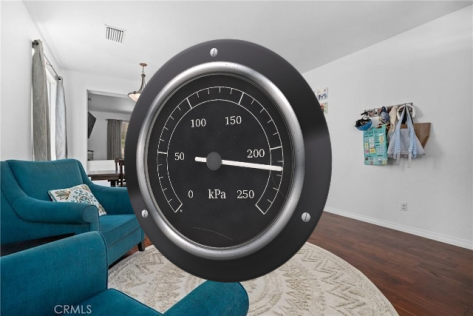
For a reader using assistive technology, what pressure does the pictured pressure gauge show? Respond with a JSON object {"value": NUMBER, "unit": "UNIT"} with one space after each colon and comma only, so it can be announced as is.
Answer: {"value": 215, "unit": "kPa"}
